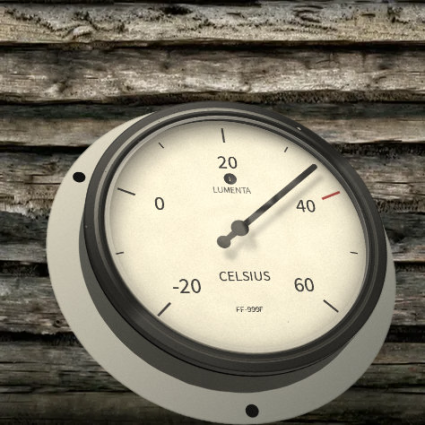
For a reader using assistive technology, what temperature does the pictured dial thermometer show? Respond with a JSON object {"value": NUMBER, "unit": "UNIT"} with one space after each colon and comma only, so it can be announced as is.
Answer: {"value": 35, "unit": "°C"}
